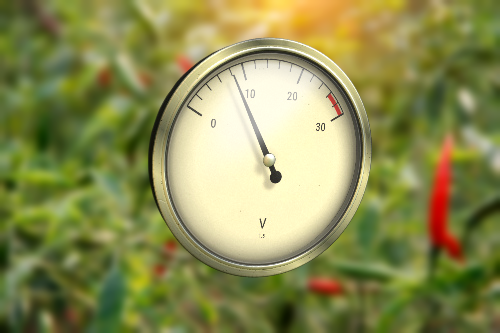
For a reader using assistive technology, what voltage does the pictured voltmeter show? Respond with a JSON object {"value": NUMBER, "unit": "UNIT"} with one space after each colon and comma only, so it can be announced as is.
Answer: {"value": 8, "unit": "V"}
